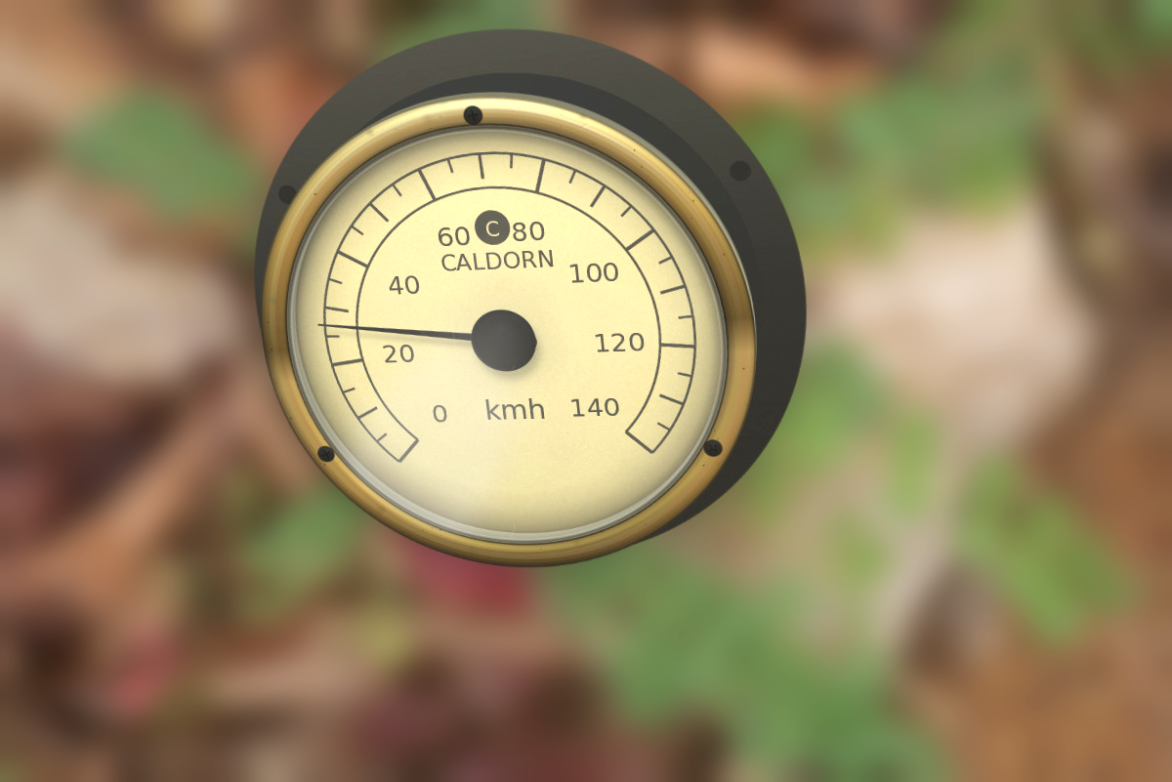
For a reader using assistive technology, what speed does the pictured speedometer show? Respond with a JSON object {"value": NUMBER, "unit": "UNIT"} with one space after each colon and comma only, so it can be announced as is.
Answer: {"value": 27.5, "unit": "km/h"}
